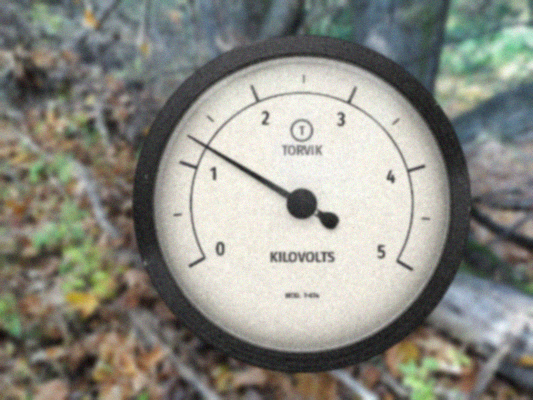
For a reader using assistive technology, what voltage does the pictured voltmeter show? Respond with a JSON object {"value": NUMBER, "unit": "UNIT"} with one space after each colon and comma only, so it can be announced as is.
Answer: {"value": 1.25, "unit": "kV"}
